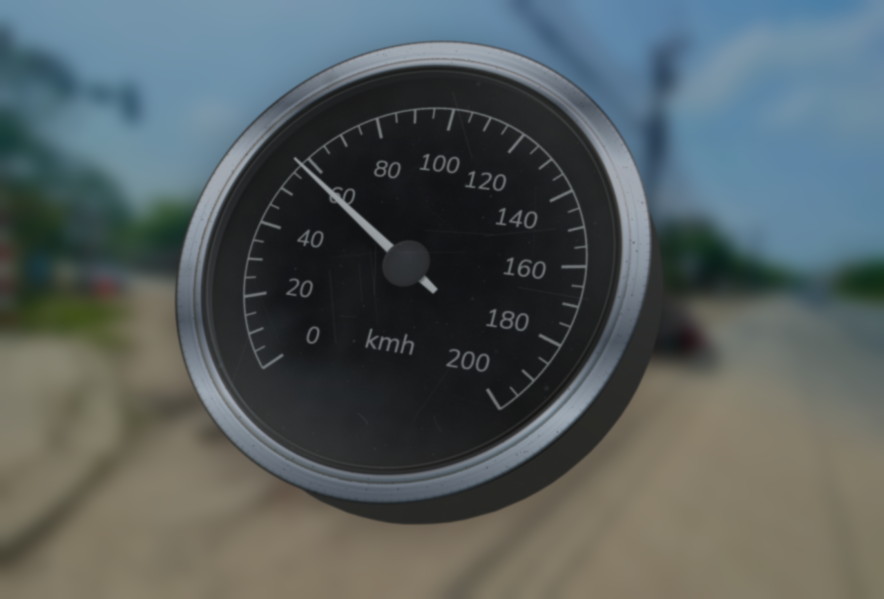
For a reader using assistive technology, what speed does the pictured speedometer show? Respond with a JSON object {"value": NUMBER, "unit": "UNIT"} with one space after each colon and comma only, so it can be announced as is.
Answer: {"value": 57.5, "unit": "km/h"}
